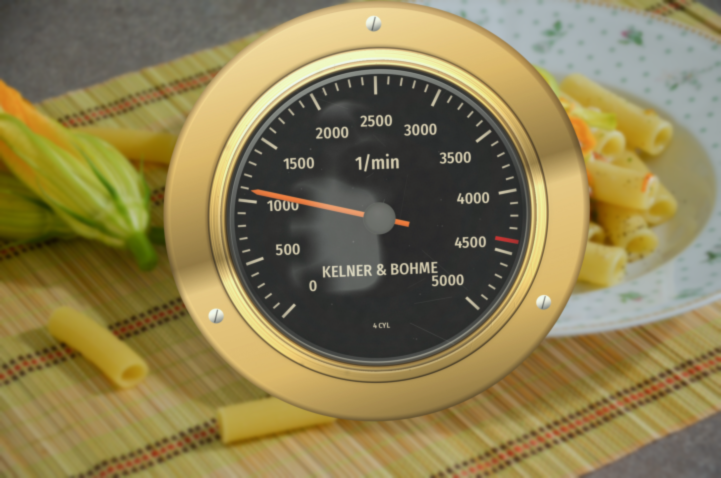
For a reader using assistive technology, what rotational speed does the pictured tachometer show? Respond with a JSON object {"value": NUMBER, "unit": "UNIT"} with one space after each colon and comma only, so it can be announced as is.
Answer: {"value": 1100, "unit": "rpm"}
